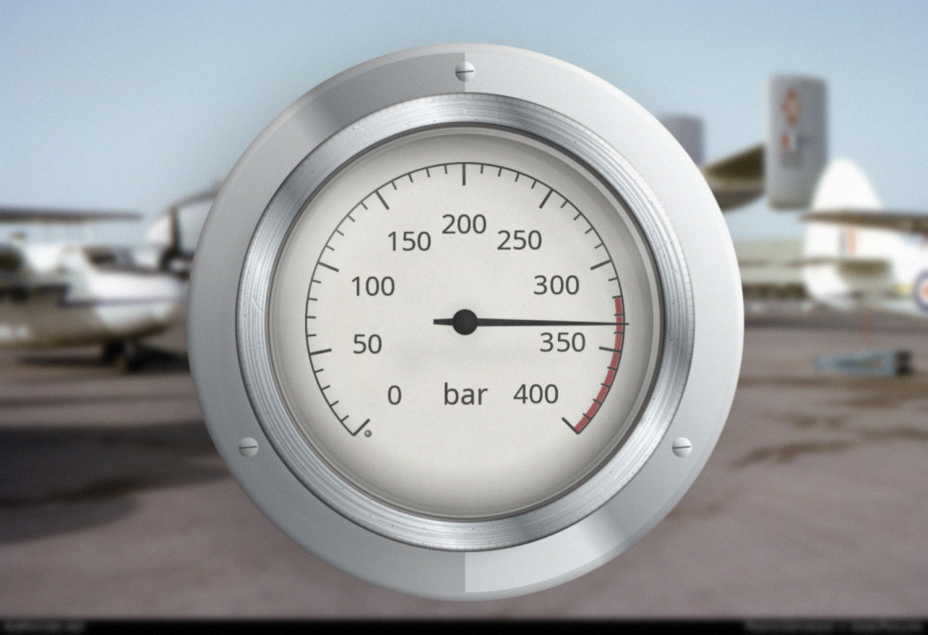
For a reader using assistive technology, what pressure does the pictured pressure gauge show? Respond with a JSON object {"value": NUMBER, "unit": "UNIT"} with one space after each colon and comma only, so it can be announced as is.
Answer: {"value": 335, "unit": "bar"}
